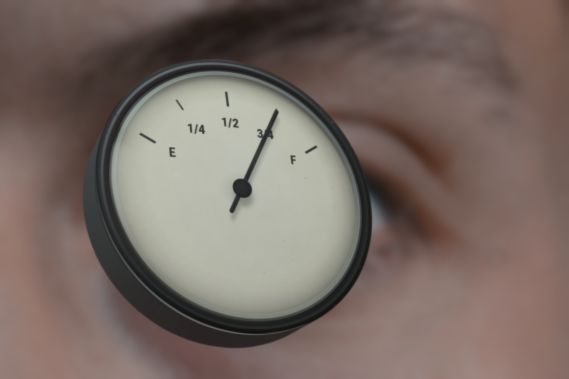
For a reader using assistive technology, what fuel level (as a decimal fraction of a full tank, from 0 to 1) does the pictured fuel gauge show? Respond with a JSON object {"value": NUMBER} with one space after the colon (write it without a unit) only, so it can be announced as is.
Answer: {"value": 0.75}
